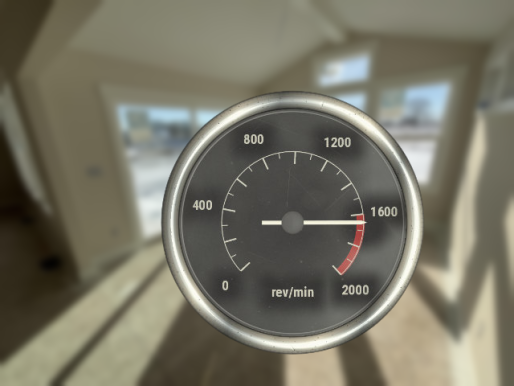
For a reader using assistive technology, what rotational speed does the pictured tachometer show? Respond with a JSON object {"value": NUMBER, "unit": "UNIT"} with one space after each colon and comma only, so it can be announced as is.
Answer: {"value": 1650, "unit": "rpm"}
